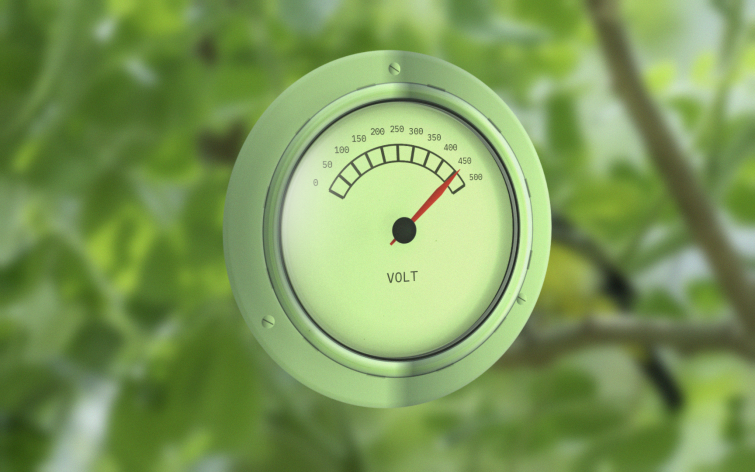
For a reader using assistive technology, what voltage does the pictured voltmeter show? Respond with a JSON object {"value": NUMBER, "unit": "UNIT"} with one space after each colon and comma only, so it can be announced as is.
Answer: {"value": 450, "unit": "V"}
